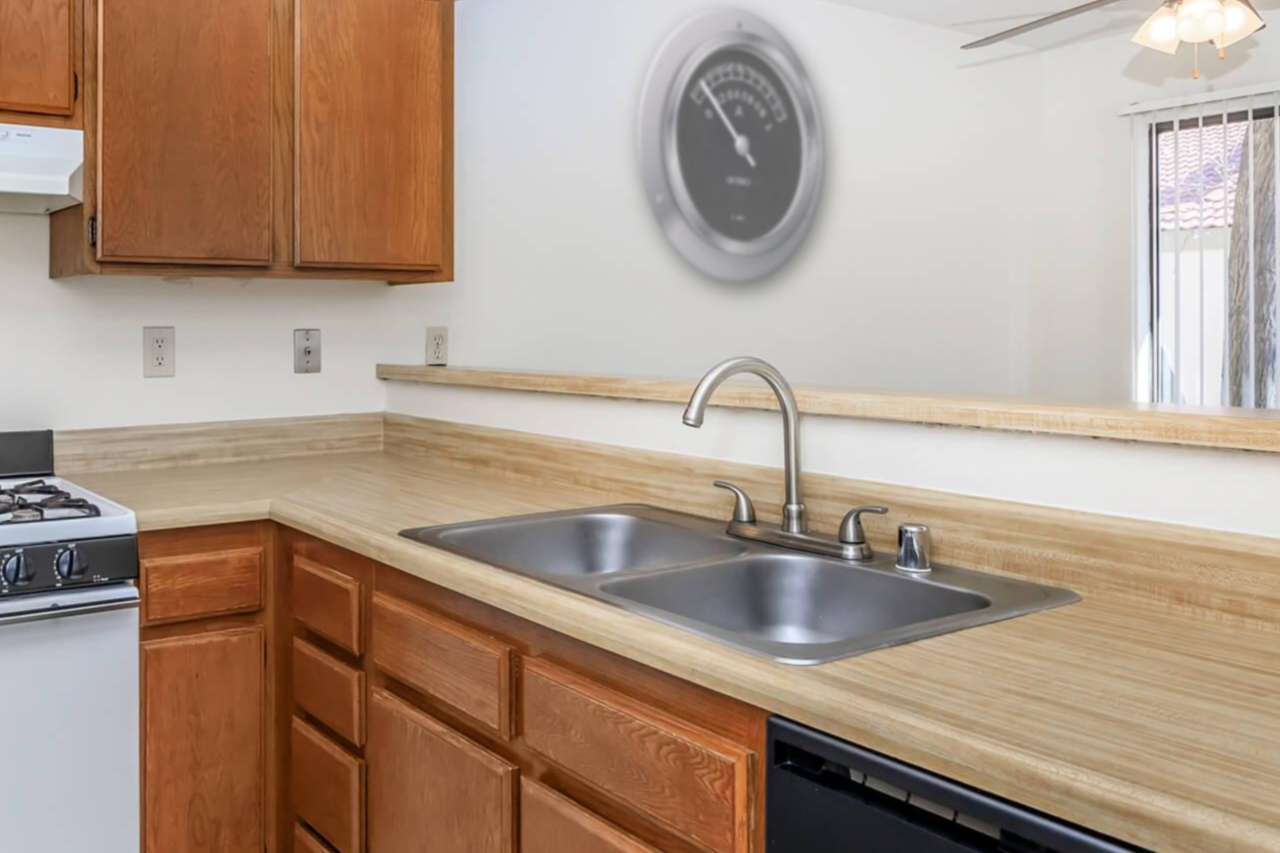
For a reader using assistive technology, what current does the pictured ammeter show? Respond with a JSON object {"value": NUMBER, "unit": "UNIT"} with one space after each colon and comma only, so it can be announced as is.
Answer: {"value": 0.1, "unit": "A"}
